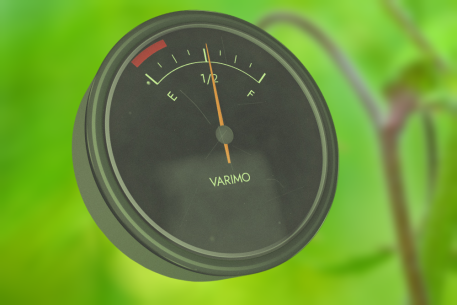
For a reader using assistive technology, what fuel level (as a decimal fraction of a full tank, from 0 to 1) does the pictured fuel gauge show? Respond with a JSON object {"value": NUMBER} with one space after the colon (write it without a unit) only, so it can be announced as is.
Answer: {"value": 0.5}
